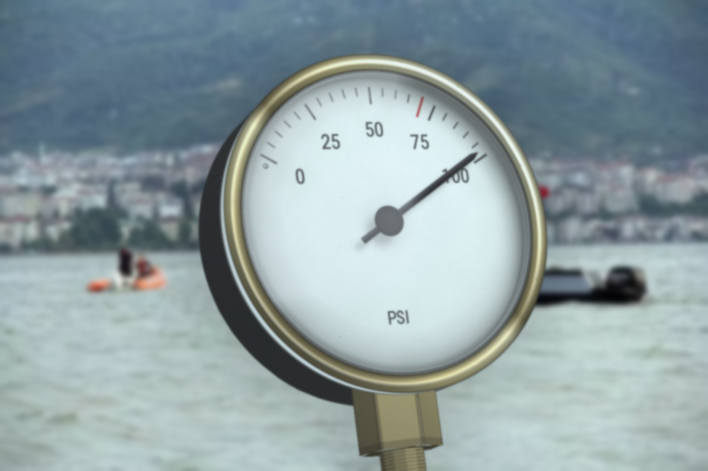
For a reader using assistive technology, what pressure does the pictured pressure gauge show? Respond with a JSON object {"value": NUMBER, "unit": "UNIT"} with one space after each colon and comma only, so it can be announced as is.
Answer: {"value": 97.5, "unit": "psi"}
